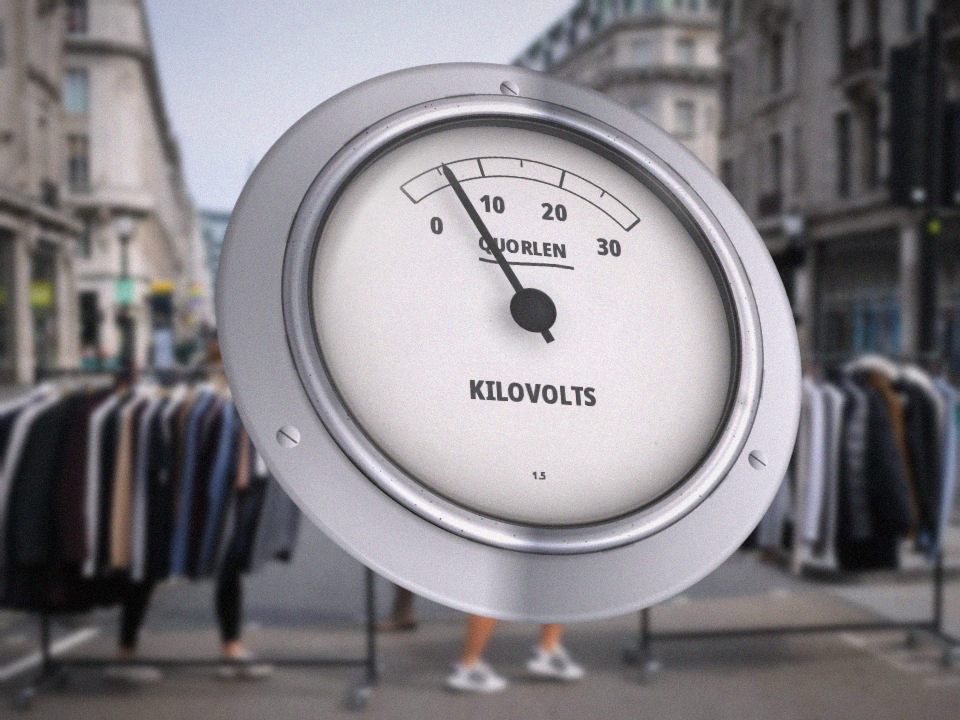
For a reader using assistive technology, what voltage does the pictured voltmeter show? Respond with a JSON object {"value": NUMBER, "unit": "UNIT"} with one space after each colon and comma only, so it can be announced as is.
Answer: {"value": 5, "unit": "kV"}
